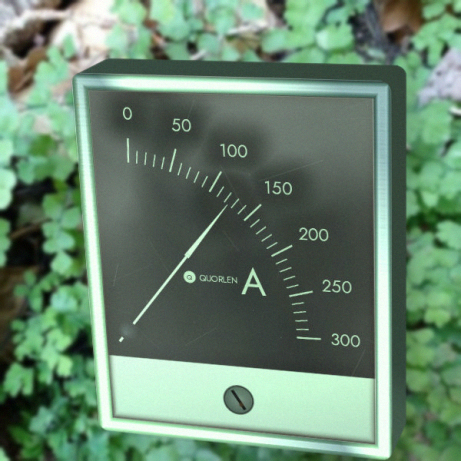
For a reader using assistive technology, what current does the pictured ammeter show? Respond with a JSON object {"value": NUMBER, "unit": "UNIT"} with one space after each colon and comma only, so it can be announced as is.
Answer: {"value": 125, "unit": "A"}
